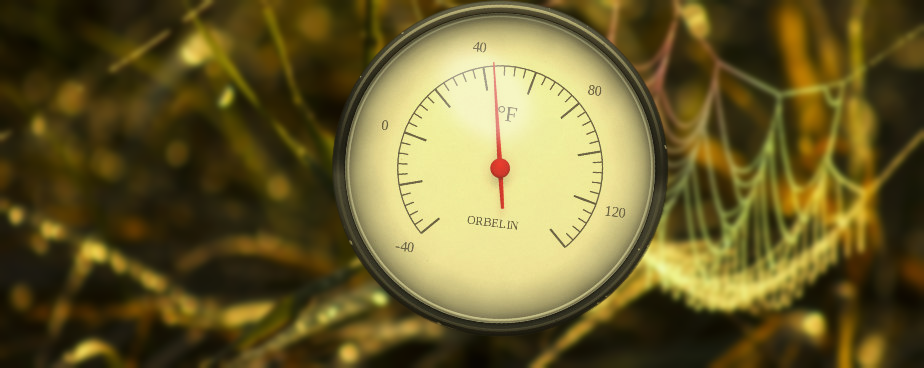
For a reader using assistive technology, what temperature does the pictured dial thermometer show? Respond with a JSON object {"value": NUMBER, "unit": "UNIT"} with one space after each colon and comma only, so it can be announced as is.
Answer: {"value": 44, "unit": "°F"}
